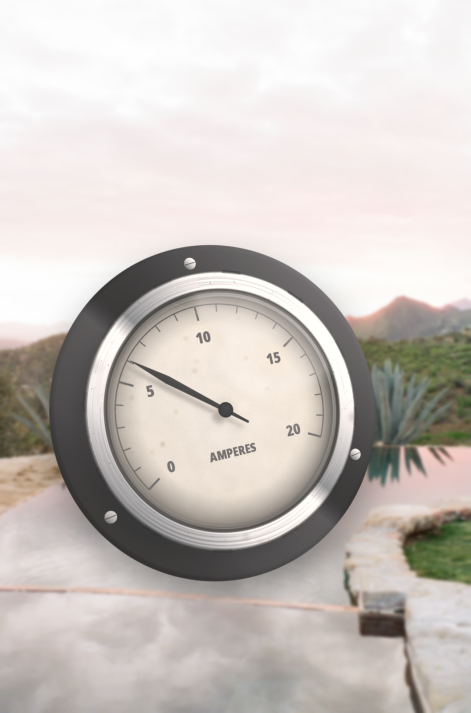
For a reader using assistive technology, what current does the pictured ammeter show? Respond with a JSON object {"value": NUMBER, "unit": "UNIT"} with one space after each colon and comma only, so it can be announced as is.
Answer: {"value": 6, "unit": "A"}
